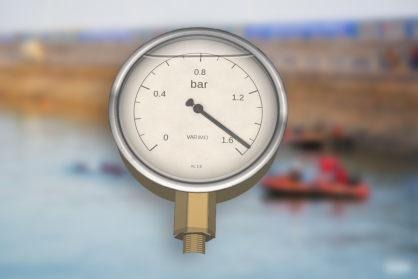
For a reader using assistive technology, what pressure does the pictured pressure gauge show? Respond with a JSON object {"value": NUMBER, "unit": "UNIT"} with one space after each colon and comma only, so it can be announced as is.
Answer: {"value": 1.55, "unit": "bar"}
